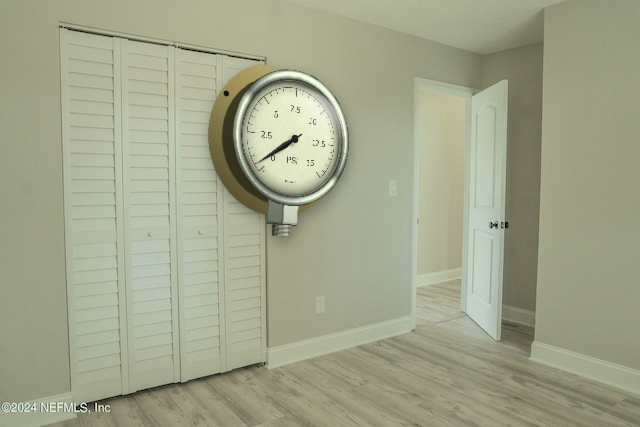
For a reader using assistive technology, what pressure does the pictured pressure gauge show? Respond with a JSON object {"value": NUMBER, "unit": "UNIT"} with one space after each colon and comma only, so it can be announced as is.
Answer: {"value": 0.5, "unit": "psi"}
